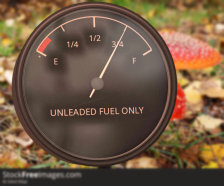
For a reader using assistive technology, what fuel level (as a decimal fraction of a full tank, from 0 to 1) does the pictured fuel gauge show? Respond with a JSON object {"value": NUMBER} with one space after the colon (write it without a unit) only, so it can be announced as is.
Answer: {"value": 0.75}
